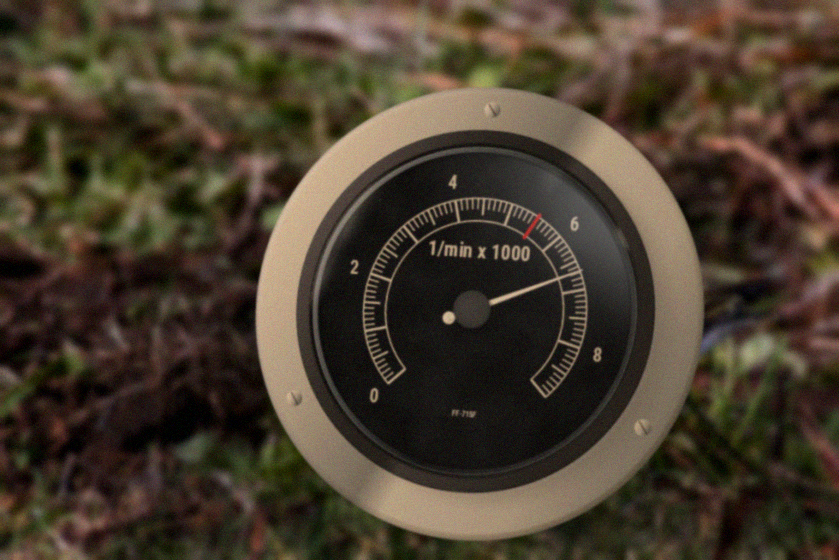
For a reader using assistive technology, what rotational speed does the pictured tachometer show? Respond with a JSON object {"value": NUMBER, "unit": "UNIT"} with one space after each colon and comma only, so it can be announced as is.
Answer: {"value": 6700, "unit": "rpm"}
